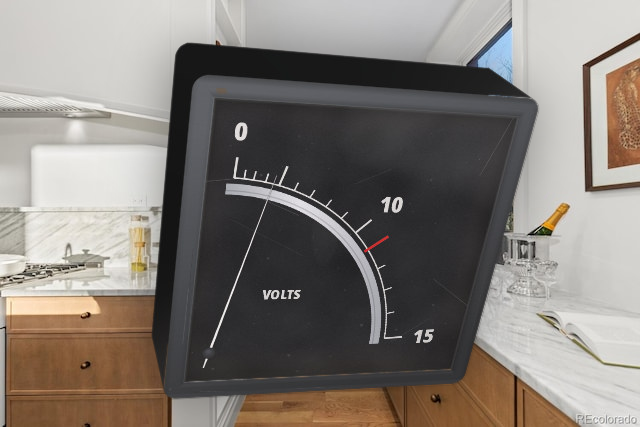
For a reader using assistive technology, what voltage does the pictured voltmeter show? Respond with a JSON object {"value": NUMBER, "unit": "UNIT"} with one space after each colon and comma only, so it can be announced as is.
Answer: {"value": 4.5, "unit": "V"}
